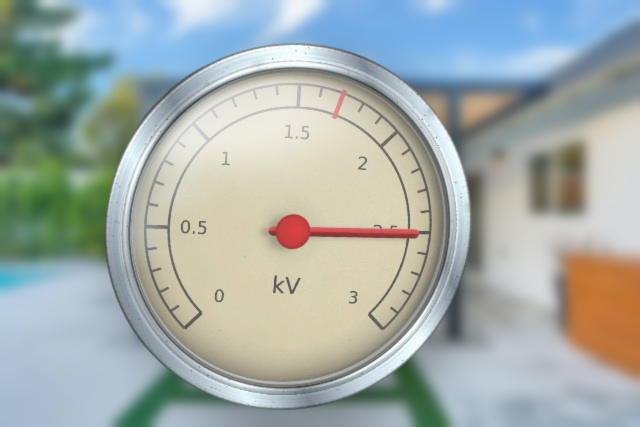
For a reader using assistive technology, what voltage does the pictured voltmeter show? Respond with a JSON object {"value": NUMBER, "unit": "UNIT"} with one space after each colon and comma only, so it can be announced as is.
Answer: {"value": 2.5, "unit": "kV"}
